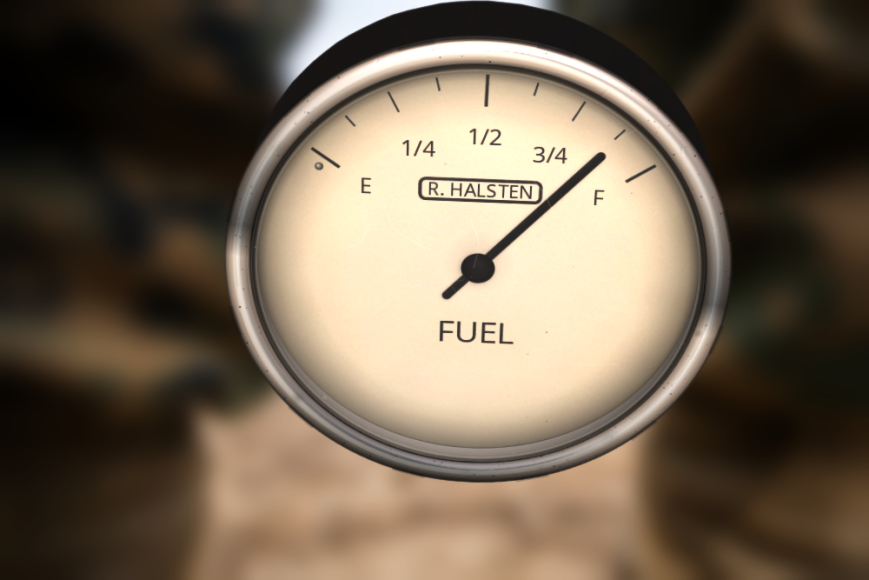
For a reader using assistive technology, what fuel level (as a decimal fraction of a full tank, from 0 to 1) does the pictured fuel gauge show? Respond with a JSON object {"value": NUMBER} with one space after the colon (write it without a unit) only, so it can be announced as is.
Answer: {"value": 0.875}
